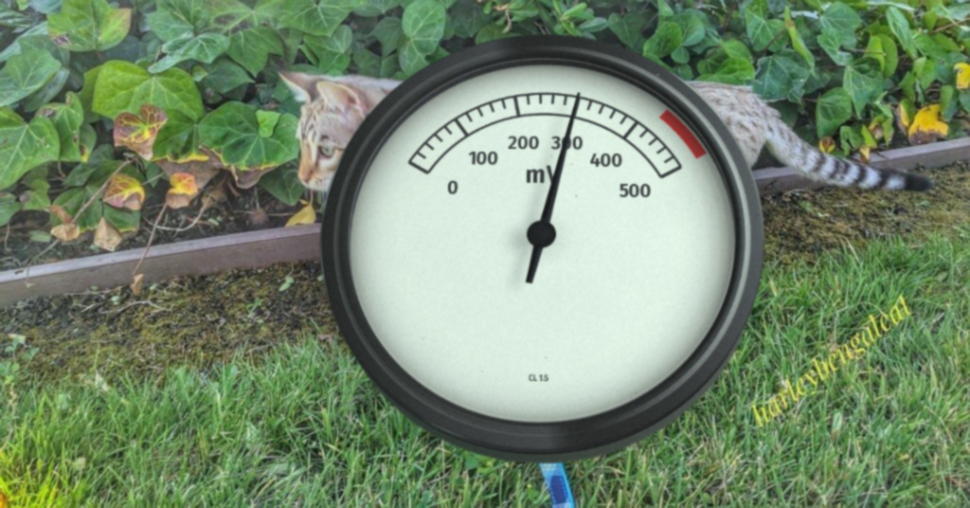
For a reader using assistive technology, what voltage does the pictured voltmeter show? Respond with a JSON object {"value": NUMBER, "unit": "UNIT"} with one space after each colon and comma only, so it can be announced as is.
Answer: {"value": 300, "unit": "mV"}
